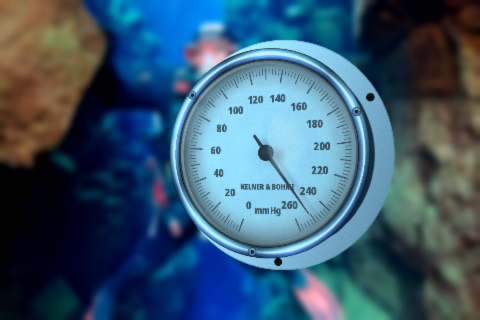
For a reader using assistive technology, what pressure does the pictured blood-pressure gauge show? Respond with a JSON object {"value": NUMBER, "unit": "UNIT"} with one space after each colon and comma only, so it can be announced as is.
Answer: {"value": 250, "unit": "mmHg"}
